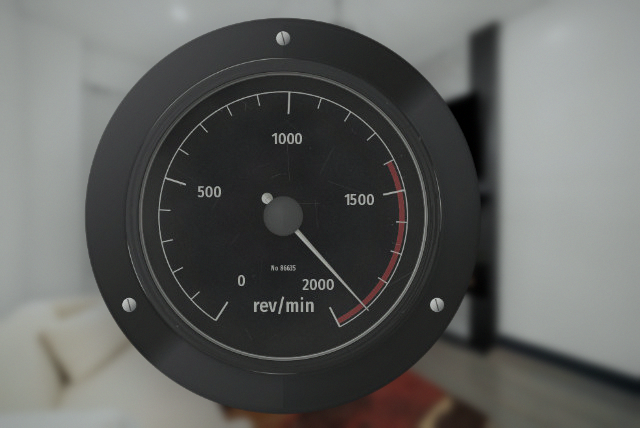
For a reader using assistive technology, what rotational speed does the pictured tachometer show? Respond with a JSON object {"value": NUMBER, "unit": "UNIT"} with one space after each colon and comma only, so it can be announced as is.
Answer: {"value": 1900, "unit": "rpm"}
